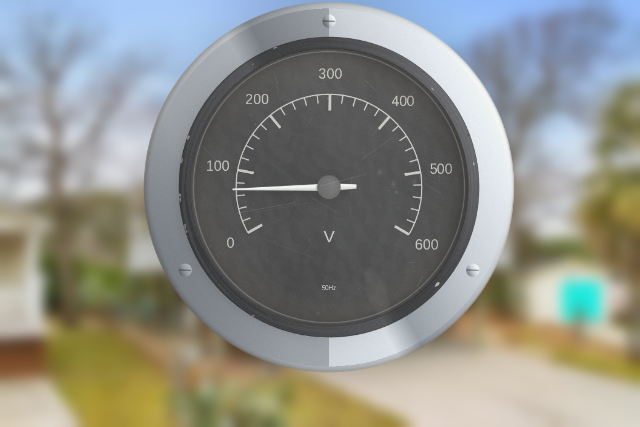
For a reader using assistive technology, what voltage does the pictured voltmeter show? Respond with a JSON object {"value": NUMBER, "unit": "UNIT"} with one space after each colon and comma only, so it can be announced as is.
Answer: {"value": 70, "unit": "V"}
